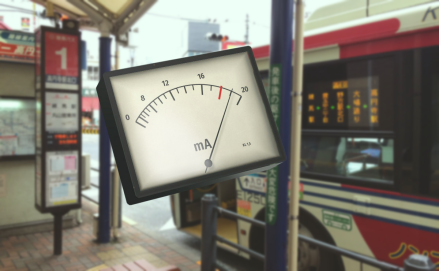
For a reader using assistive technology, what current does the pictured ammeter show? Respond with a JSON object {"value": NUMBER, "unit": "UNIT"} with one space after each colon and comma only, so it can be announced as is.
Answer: {"value": 19, "unit": "mA"}
